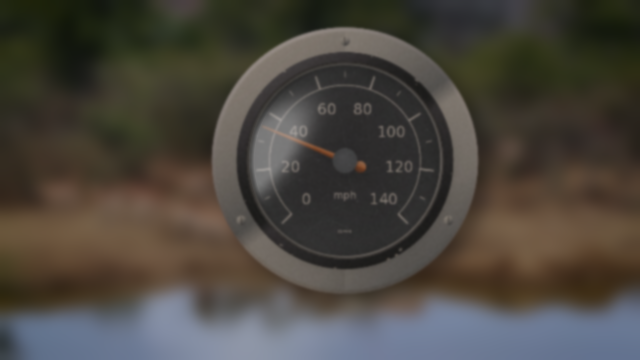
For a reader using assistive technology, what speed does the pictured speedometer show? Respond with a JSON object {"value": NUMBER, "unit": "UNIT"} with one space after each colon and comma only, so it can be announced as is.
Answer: {"value": 35, "unit": "mph"}
